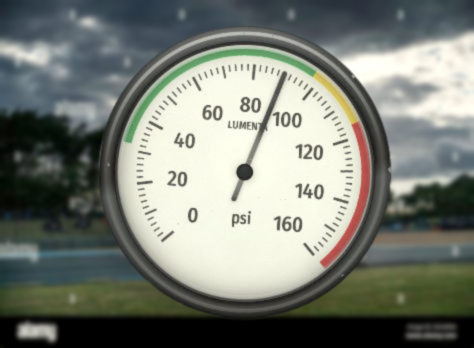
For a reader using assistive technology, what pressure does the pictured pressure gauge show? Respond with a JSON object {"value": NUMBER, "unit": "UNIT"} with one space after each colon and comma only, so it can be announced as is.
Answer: {"value": 90, "unit": "psi"}
